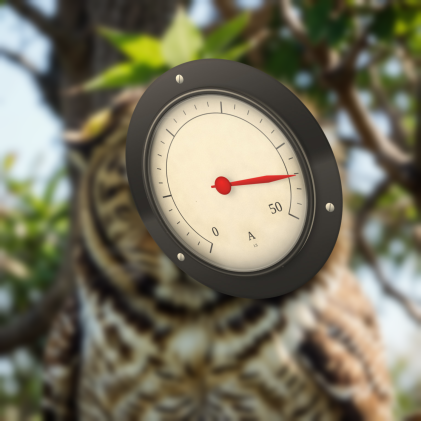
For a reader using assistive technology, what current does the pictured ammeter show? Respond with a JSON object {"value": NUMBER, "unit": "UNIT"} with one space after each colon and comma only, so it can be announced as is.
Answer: {"value": 44, "unit": "A"}
